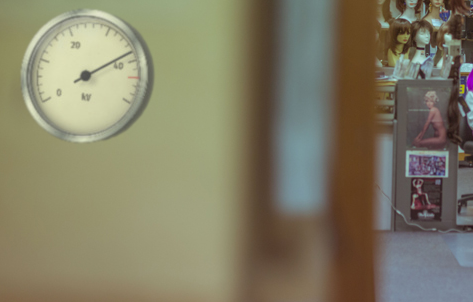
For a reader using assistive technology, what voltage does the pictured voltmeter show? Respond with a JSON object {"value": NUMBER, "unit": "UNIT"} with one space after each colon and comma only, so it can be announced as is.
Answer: {"value": 38, "unit": "kV"}
